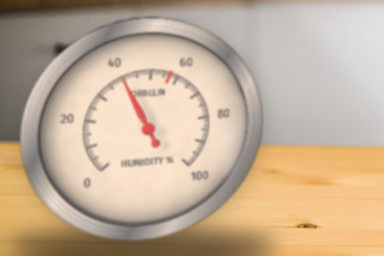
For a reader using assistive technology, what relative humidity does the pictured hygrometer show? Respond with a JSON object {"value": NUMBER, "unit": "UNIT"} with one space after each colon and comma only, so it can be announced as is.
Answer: {"value": 40, "unit": "%"}
